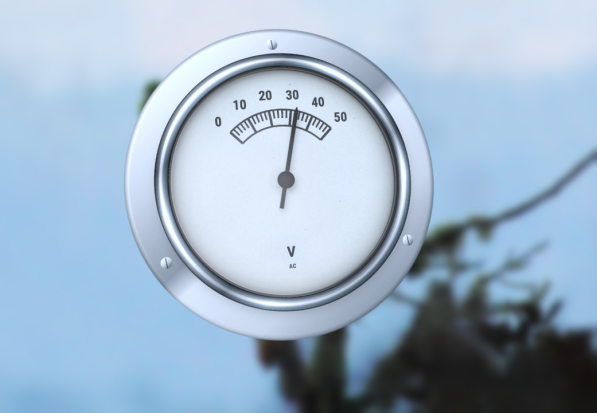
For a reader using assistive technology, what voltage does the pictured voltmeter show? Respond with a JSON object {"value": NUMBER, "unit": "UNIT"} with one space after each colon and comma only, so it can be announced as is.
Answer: {"value": 32, "unit": "V"}
